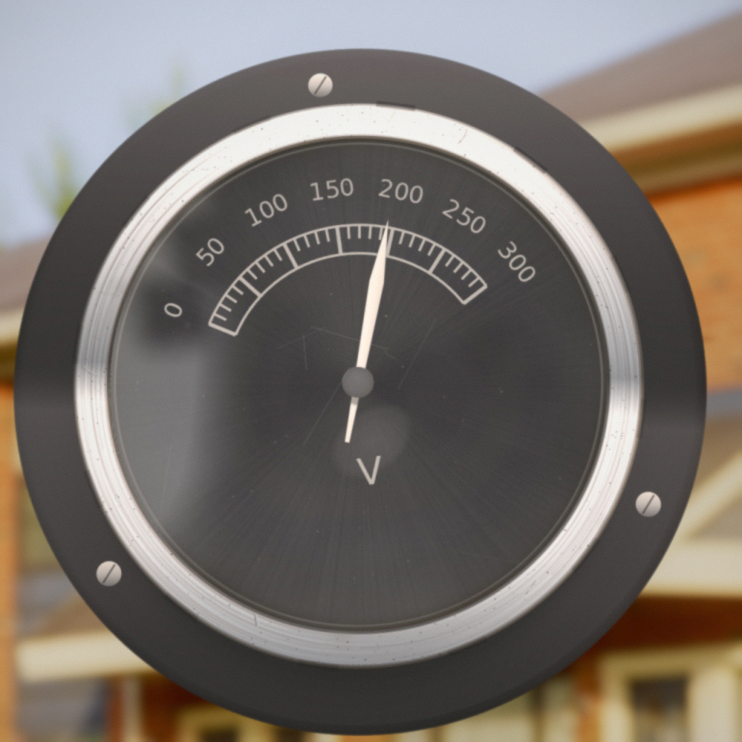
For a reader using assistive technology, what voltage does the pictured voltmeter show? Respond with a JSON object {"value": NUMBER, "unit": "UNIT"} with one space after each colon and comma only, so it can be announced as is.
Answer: {"value": 195, "unit": "V"}
